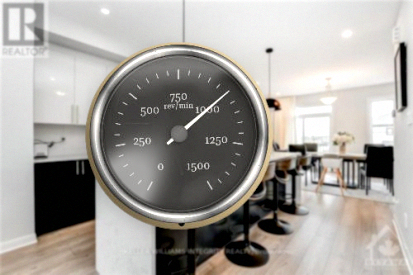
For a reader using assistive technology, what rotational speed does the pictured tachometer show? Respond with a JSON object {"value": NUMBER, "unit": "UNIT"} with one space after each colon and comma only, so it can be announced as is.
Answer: {"value": 1000, "unit": "rpm"}
